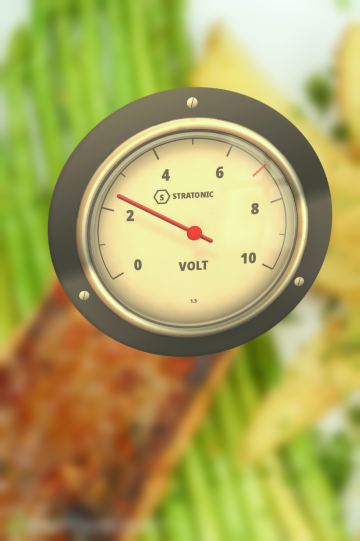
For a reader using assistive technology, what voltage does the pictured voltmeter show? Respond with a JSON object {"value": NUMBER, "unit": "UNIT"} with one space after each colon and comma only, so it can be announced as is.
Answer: {"value": 2.5, "unit": "V"}
